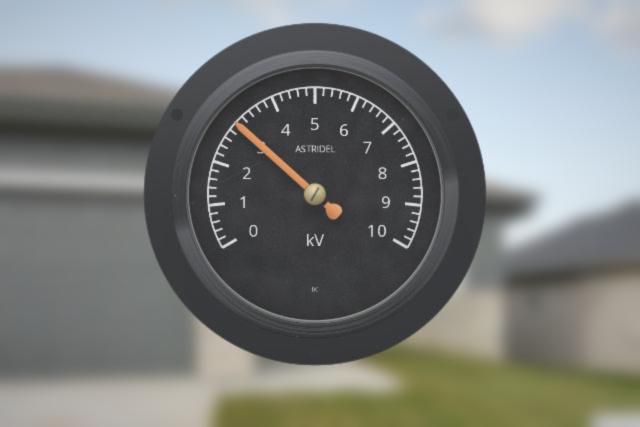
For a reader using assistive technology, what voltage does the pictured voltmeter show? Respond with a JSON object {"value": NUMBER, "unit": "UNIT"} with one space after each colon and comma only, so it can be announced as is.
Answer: {"value": 3, "unit": "kV"}
